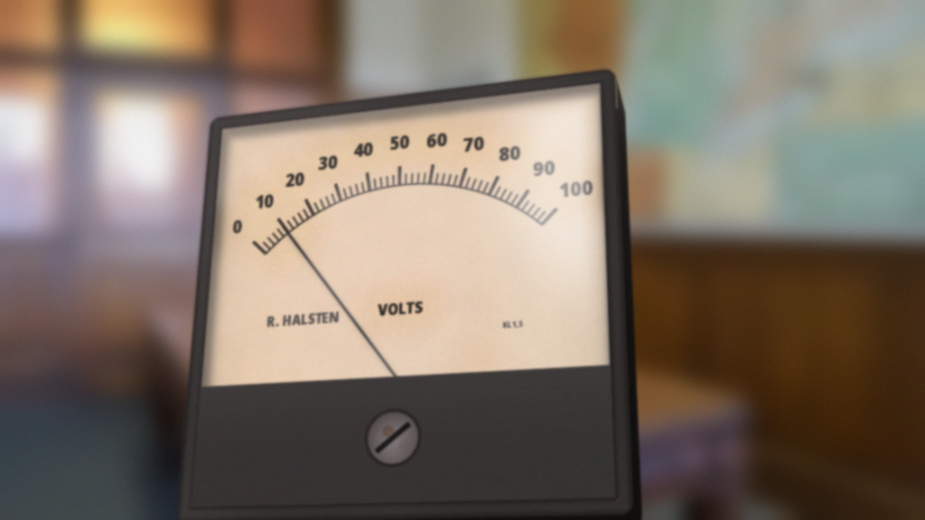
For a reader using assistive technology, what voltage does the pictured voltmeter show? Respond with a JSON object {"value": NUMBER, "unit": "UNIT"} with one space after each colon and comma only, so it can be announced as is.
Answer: {"value": 10, "unit": "V"}
